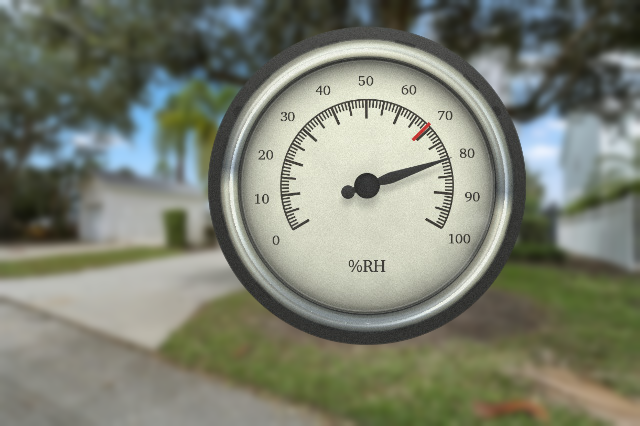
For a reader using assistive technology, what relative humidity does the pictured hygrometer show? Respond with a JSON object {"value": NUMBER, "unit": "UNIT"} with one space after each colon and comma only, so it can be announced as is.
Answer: {"value": 80, "unit": "%"}
